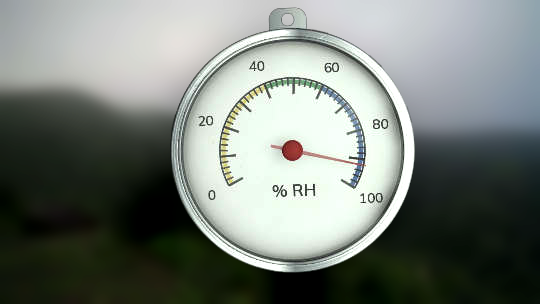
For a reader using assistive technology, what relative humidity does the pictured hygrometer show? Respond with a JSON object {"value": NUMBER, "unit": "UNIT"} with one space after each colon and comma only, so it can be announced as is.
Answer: {"value": 92, "unit": "%"}
